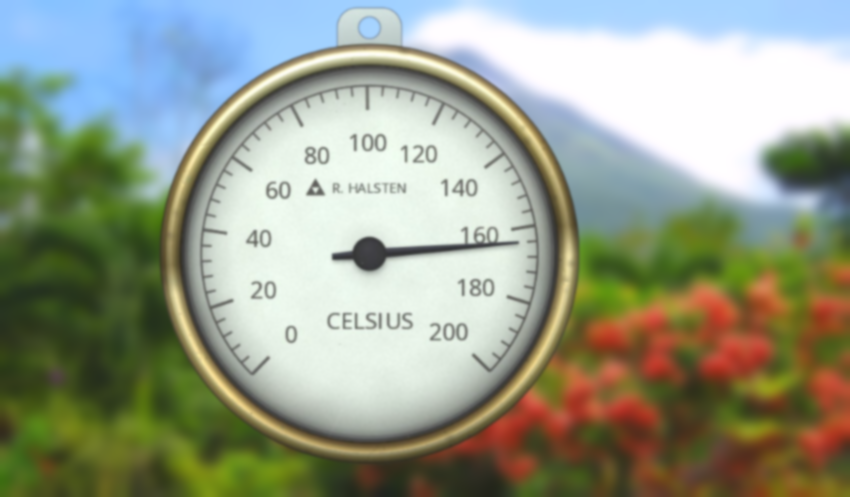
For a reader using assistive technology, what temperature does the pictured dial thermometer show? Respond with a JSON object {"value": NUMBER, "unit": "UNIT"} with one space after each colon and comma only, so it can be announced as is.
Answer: {"value": 164, "unit": "°C"}
